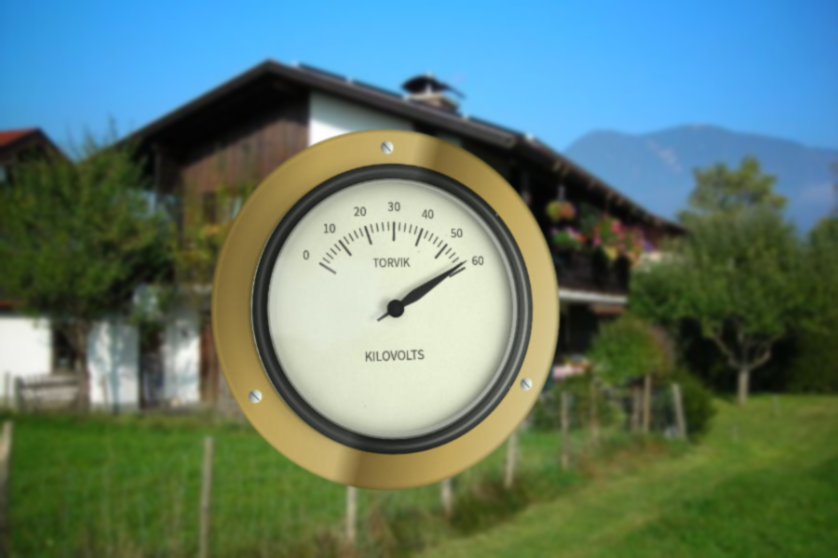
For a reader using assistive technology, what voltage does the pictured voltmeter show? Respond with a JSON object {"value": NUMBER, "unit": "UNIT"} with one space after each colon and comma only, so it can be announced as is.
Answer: {"value": 58, "unit": "kV"}
